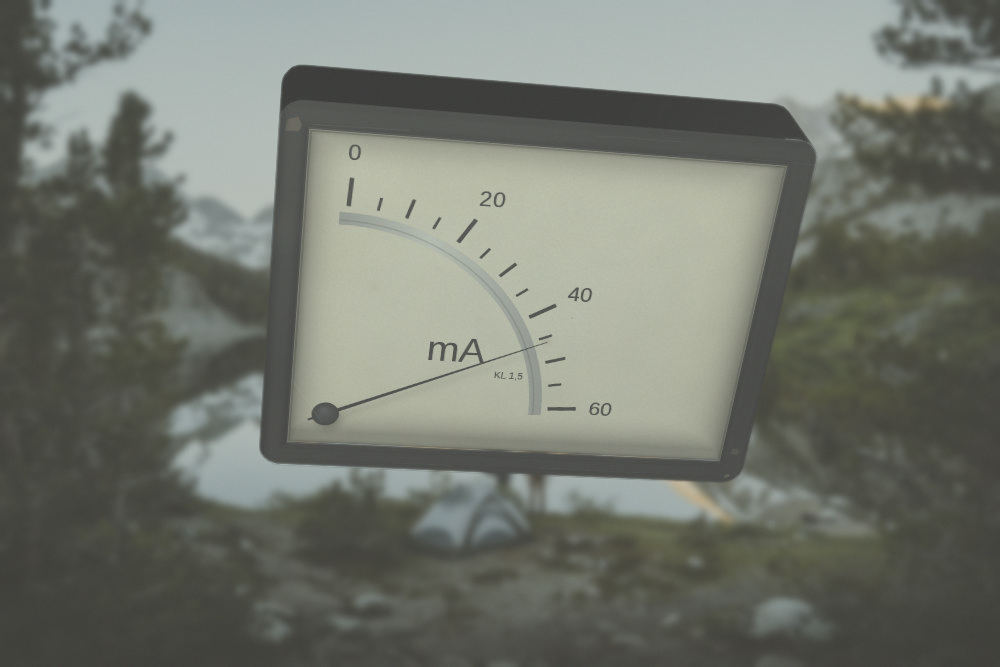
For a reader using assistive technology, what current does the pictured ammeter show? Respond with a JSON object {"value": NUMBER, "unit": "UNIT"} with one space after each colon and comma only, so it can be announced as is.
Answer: {"value": 45, "unit": "mA"}
